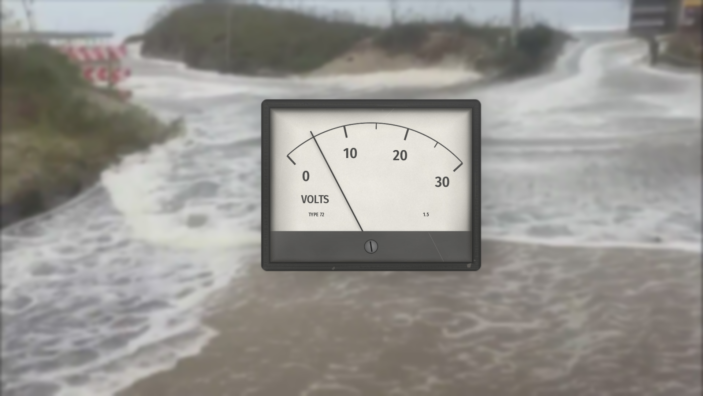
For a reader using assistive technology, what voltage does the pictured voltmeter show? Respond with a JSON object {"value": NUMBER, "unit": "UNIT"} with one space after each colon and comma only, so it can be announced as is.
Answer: {"value": 5, "unit": "V"}
